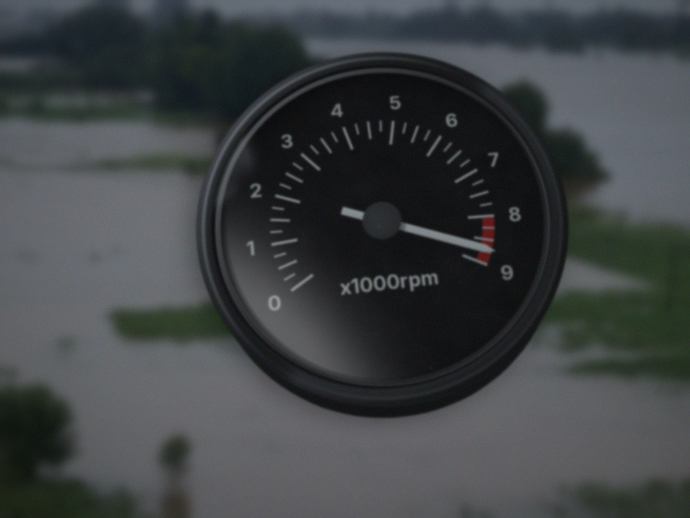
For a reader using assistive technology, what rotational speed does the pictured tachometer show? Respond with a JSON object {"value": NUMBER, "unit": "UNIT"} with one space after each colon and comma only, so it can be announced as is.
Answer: {"value": 8750, "unit": "rpm"}
